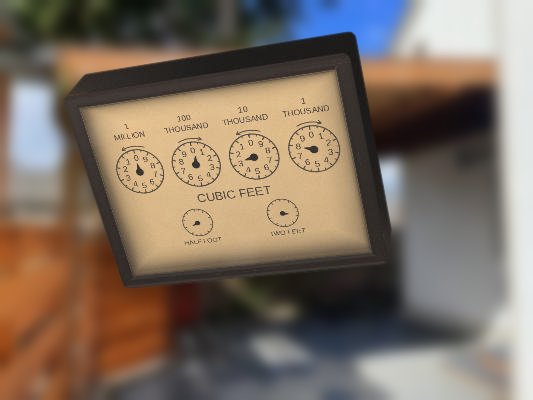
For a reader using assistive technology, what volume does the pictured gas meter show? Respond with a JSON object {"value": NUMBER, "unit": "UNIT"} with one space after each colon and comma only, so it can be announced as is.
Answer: {"value": 2800, "unit": "ft³"}
